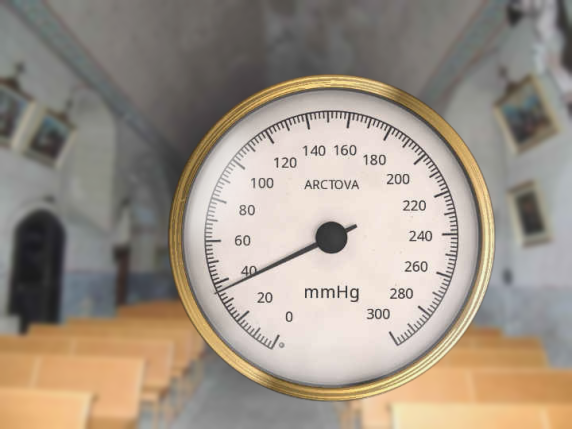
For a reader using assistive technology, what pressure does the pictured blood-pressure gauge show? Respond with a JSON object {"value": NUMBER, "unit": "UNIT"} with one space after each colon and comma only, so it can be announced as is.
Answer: {"value": 36, "unit": "mmHg"}
